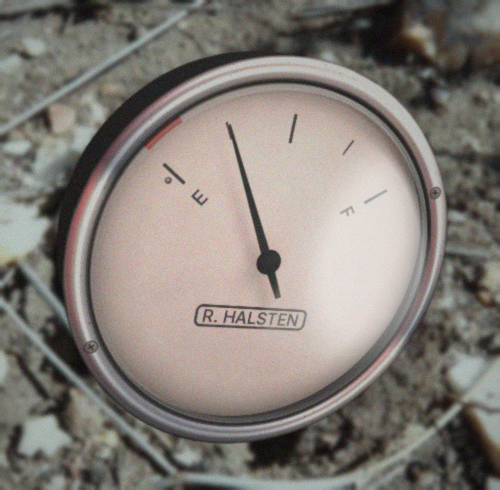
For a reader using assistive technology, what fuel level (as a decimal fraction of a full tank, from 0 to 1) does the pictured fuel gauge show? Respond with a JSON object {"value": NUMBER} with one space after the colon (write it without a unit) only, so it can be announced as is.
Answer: {"value": 0.25}
